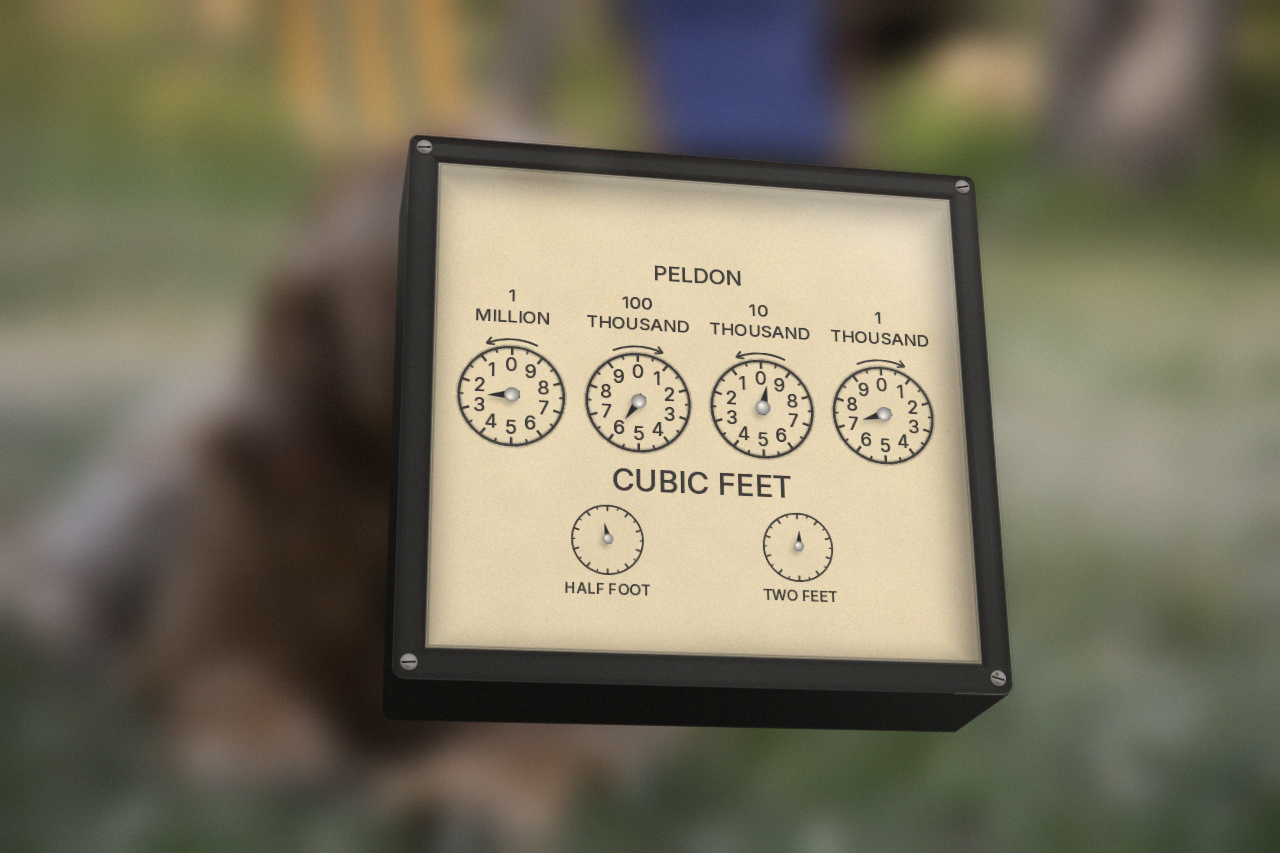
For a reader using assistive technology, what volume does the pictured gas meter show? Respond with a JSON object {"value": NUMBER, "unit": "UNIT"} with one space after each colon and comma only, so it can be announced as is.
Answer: {"value": 259700, "unit": "ft³"}
